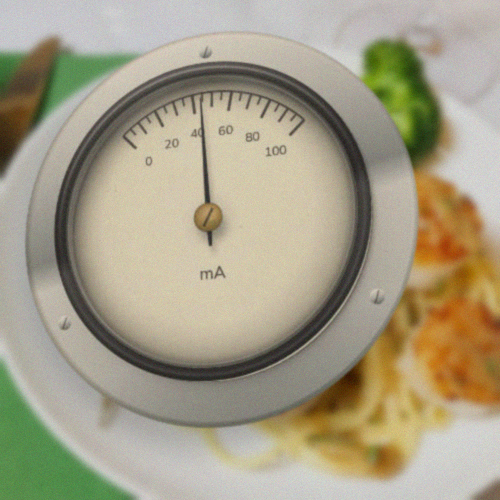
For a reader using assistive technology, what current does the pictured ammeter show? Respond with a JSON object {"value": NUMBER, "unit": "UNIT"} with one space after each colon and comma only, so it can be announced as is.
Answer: {"value": 45, "unit": "mA"}
